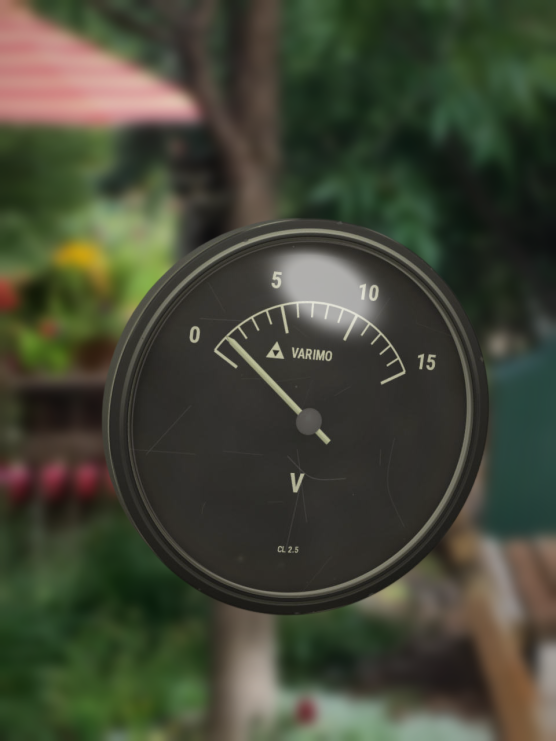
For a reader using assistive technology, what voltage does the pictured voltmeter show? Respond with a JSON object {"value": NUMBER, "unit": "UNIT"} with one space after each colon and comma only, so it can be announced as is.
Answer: {"value": 1, "unit": "V"}
